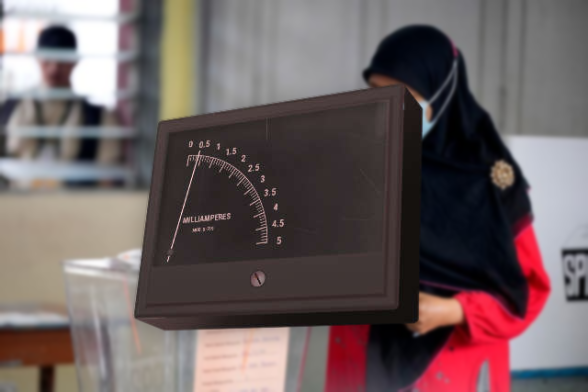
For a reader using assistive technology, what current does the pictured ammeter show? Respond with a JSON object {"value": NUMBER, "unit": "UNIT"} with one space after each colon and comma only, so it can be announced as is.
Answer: {"value": 0.5, "unit": "mA"}
